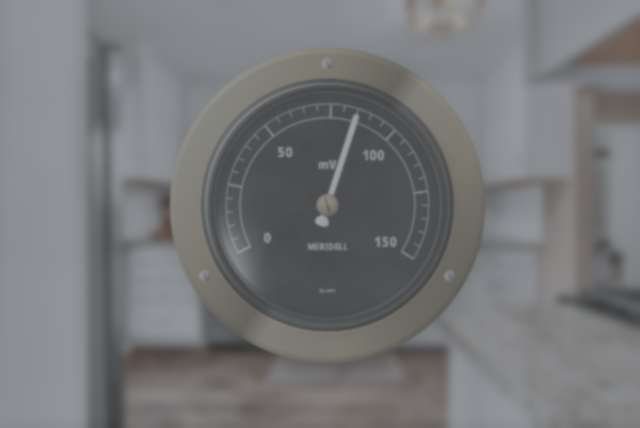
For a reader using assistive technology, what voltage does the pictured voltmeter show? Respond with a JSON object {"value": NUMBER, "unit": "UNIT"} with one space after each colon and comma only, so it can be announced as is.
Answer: {"value": 85, "unit": "mV"}
